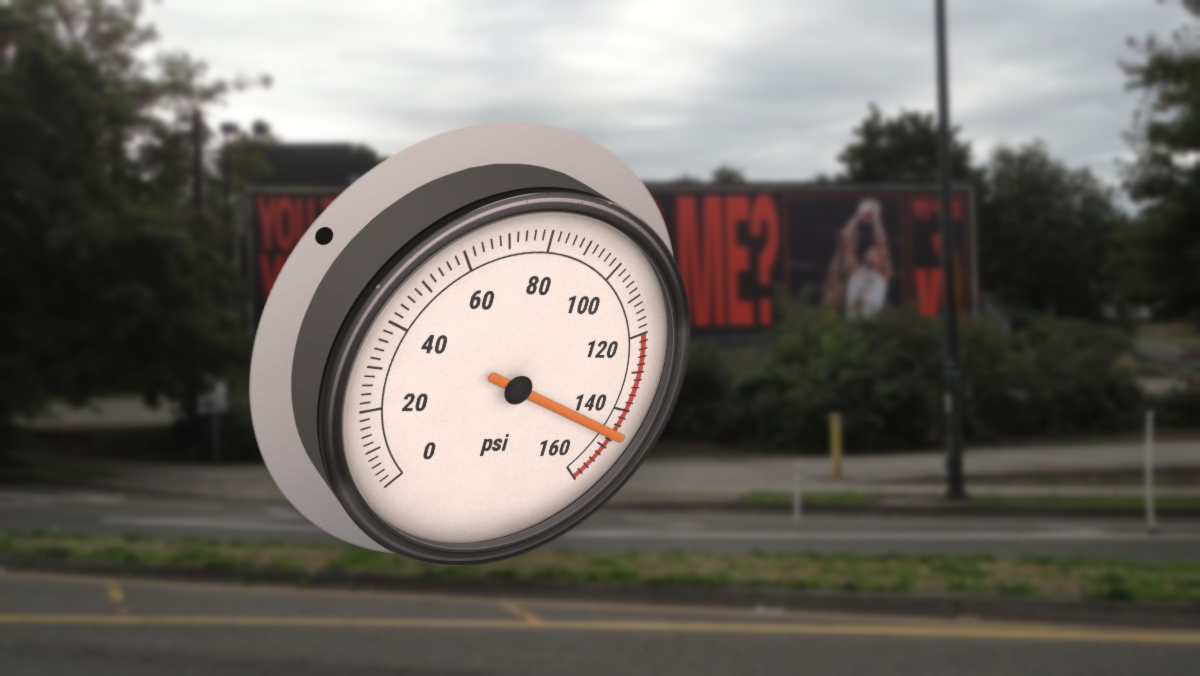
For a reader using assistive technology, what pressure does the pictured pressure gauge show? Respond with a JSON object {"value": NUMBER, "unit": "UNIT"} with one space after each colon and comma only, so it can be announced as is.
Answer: {"value": 146, "unit": "psi"}
